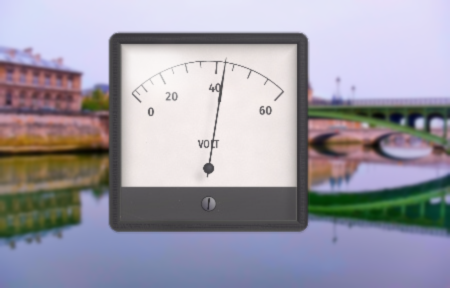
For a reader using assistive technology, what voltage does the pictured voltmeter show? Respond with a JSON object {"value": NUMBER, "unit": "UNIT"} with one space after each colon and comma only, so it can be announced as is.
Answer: {"value": 42.5, "unit": "V"}
